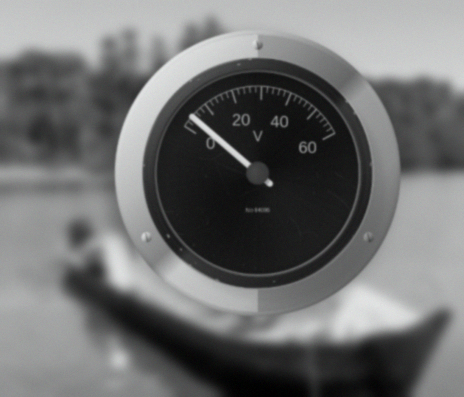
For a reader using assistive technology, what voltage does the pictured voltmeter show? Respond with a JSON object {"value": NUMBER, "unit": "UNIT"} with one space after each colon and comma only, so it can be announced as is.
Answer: {"value": 4, "unit": "V"}
